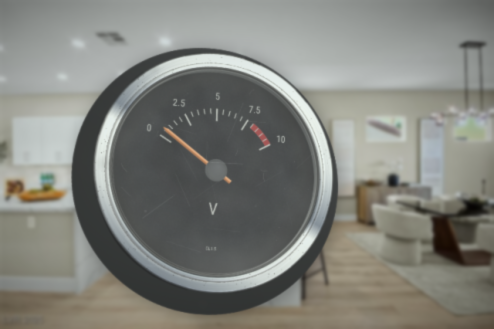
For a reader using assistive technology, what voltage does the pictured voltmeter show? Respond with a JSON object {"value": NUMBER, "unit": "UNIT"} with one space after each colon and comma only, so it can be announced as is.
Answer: {"value": 0.5, "unit": "V"}
